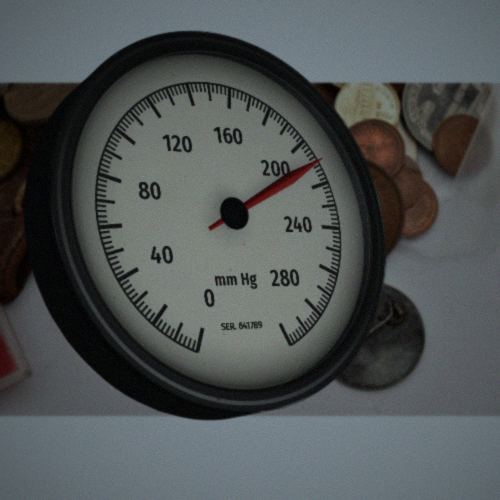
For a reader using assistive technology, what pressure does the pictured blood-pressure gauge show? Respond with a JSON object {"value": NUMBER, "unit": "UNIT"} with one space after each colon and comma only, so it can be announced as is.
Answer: {"value": 210, "unit": "mmHg"}
